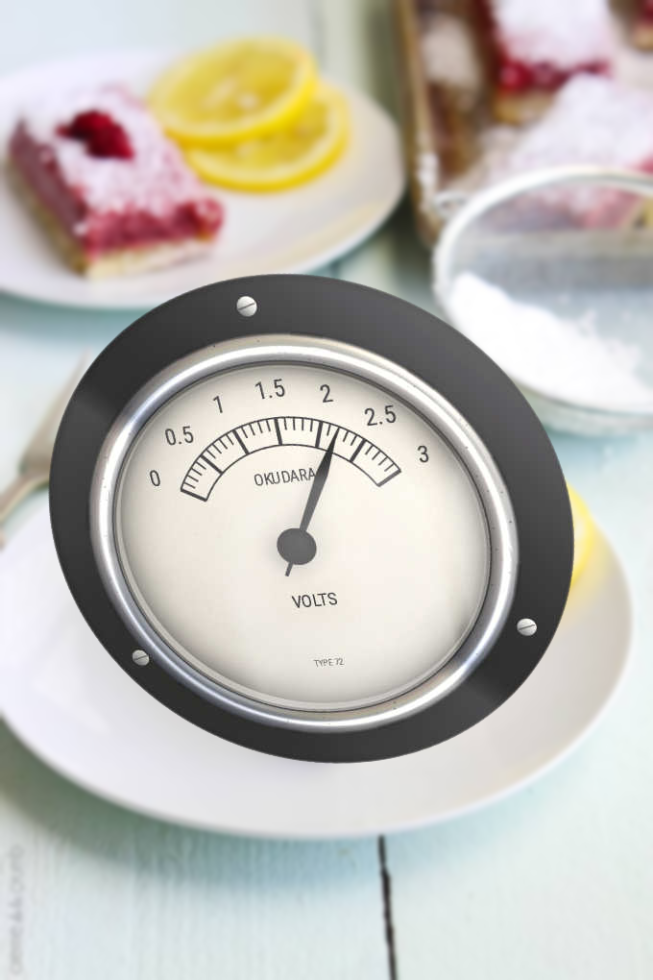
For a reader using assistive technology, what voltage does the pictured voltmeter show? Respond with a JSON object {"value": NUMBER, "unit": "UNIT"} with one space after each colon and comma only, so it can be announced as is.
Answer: {"value": 2.2, "unit": "V"}
